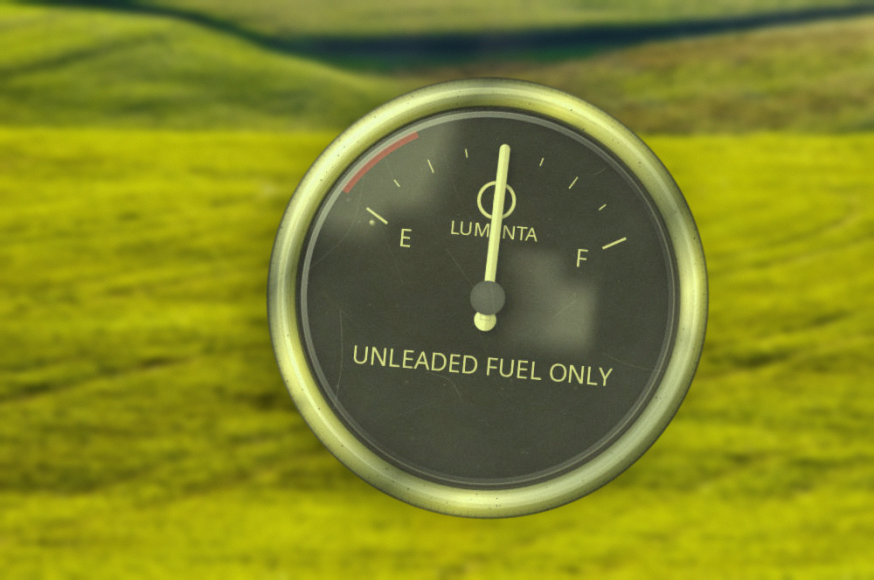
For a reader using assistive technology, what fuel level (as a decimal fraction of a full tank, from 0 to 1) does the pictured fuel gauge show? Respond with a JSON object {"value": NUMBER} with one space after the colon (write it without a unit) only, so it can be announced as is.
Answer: {"value": 0.5}
